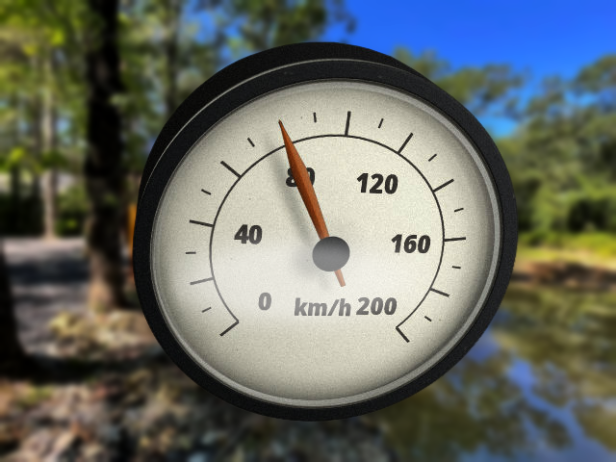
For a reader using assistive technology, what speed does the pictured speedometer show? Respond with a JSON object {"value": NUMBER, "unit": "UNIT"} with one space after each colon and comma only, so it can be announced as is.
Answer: {"value": 80, "unit": "km/h"}
